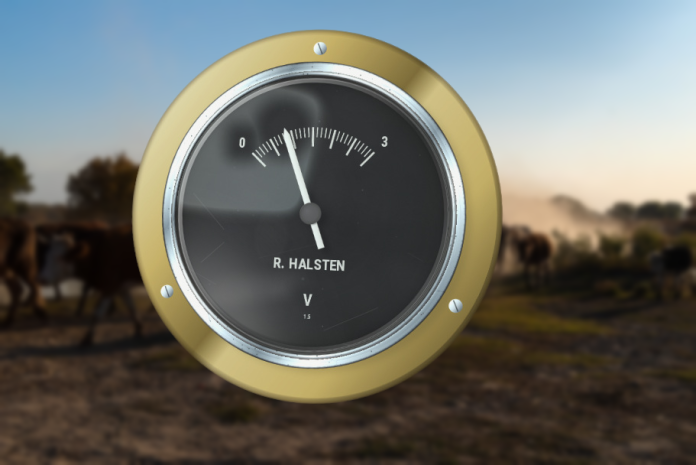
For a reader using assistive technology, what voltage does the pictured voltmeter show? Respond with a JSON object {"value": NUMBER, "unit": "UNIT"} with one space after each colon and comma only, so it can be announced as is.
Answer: {"value": 0.9, "unit": "V"}
